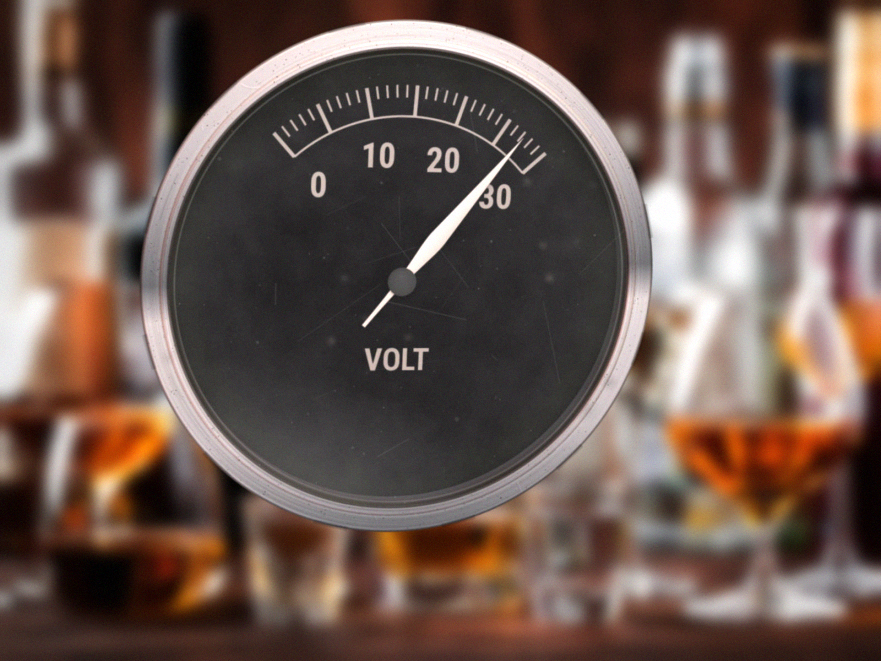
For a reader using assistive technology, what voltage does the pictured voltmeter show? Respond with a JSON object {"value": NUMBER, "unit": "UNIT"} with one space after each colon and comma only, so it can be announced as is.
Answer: {"value": 27, "unit": "V"}
